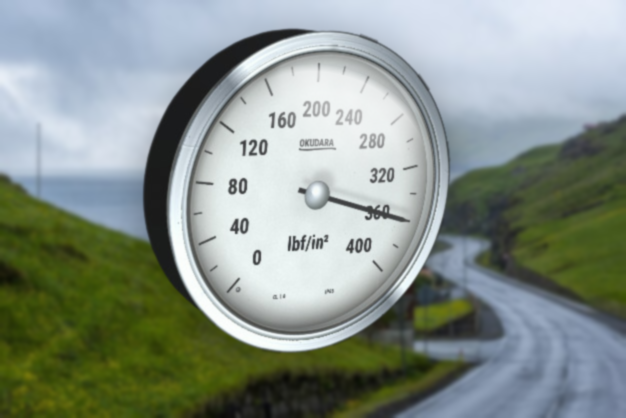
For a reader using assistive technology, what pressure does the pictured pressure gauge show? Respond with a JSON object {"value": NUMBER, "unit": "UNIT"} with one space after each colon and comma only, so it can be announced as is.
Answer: {"value": 360, "unit": "psi"}
